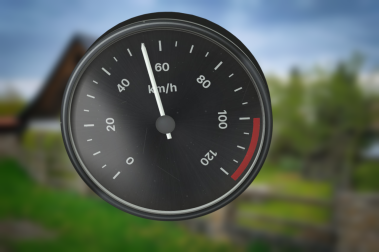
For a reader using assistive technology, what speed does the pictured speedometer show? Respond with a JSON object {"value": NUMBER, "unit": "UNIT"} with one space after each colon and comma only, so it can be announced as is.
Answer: {"value": 55, "unit": "km/h"}
